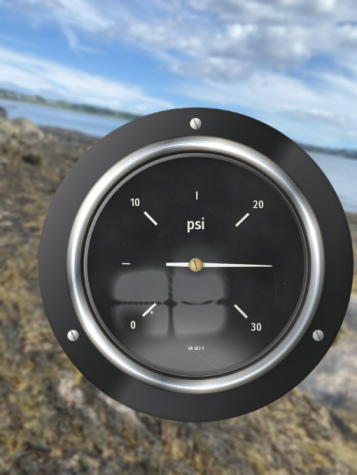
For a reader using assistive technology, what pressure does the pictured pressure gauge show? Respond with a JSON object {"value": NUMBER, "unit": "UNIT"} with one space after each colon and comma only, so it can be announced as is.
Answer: {"value": 25, "unit": "psi"}
